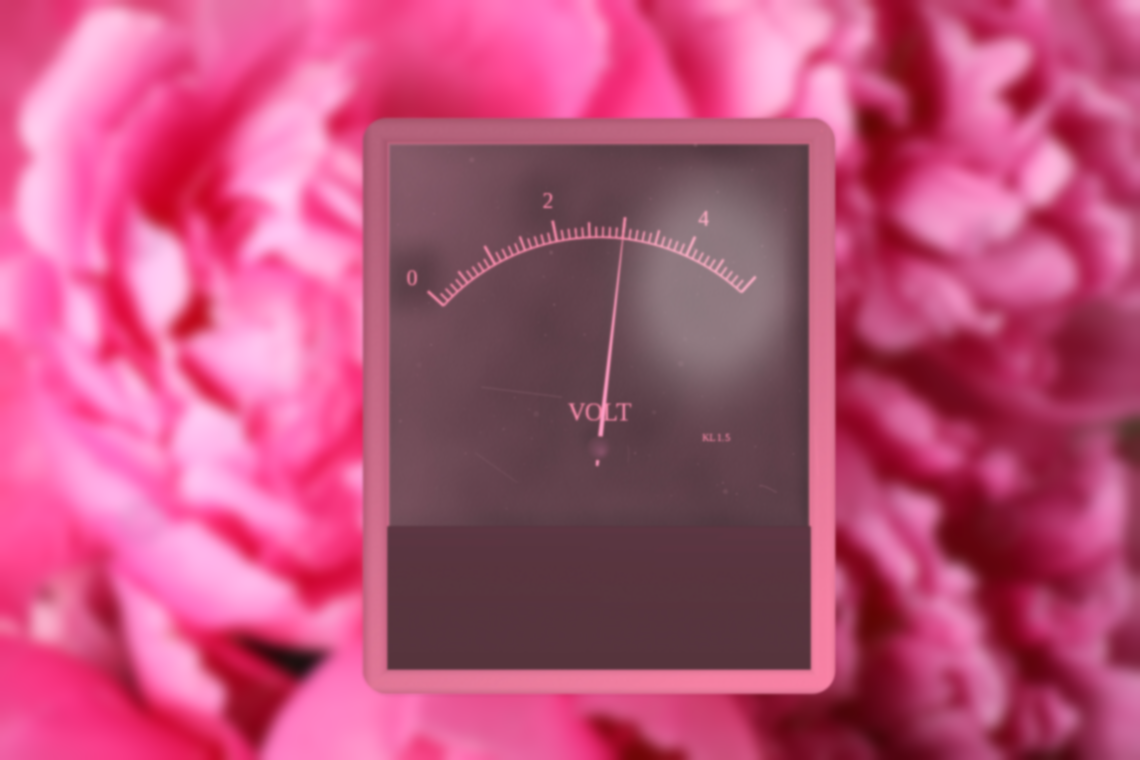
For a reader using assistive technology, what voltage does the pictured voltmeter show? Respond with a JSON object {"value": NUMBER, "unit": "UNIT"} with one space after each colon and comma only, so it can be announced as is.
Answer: {"value": 3, "unit": "V"}
